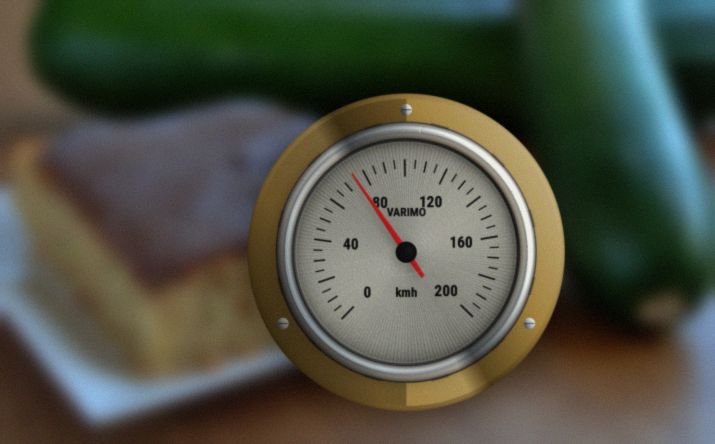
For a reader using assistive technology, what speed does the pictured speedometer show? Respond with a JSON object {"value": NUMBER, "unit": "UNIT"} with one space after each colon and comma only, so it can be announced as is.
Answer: {"value": 75, "unit": "km/h"}
